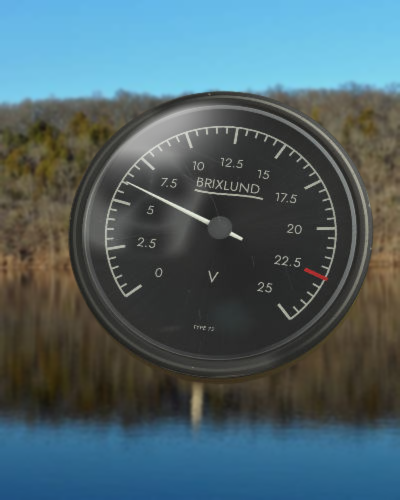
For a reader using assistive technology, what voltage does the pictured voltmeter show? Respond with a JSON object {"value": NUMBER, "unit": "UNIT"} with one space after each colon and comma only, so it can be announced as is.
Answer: {"value": 6, "unit": "V"}
